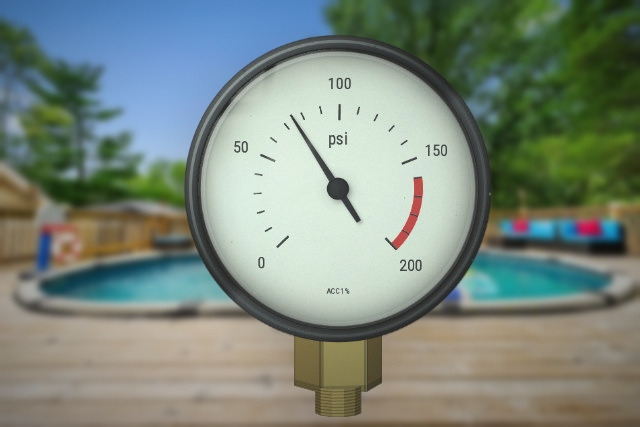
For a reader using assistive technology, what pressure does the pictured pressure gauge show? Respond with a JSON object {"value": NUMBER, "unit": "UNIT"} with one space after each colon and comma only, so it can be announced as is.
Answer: {"value": 75, "unit": "psi"}
